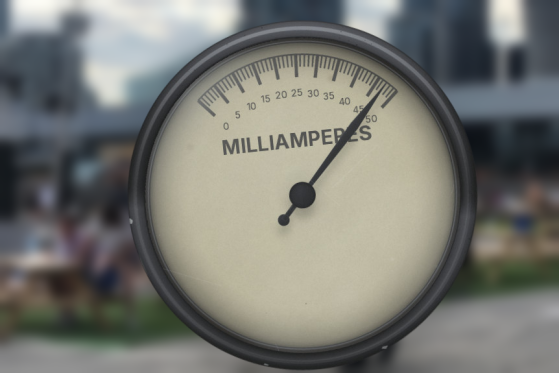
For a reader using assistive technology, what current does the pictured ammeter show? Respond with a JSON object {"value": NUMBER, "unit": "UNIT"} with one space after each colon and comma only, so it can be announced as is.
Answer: {"value": 47, "unit": "mA"}
